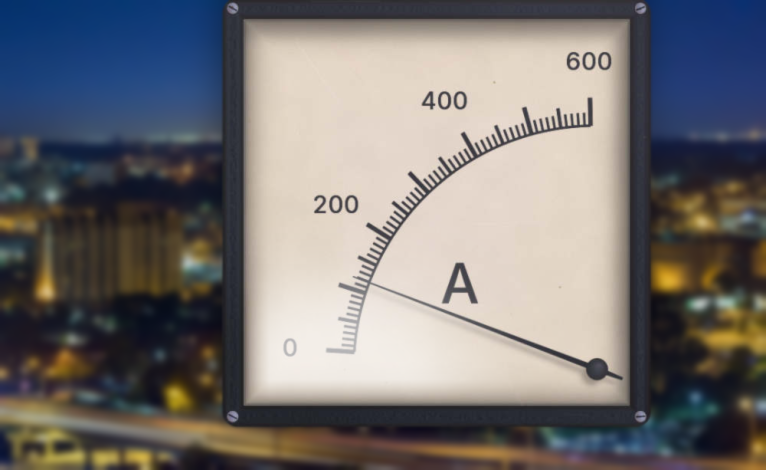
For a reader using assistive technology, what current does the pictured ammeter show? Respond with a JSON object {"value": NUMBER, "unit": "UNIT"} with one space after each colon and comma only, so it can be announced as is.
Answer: {"value": 120, "unit": "A"}
